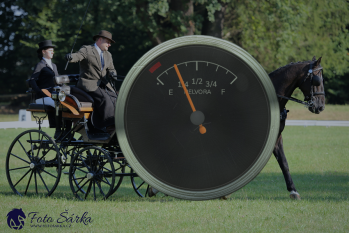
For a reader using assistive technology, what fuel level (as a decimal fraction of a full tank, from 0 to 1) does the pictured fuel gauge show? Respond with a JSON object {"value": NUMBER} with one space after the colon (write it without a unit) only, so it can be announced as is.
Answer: {"value": 0.25}
